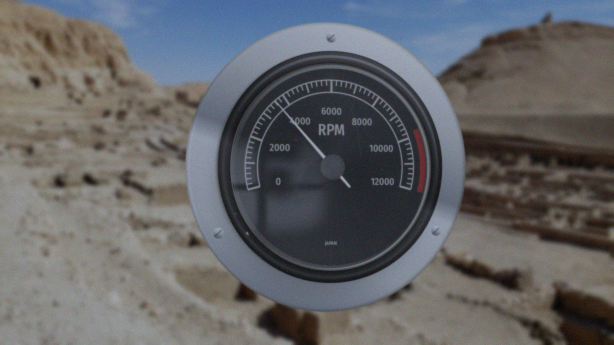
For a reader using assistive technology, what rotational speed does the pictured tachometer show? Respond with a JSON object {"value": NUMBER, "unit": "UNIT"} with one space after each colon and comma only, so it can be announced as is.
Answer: {"value": 3600, "unit": "rpm"}
